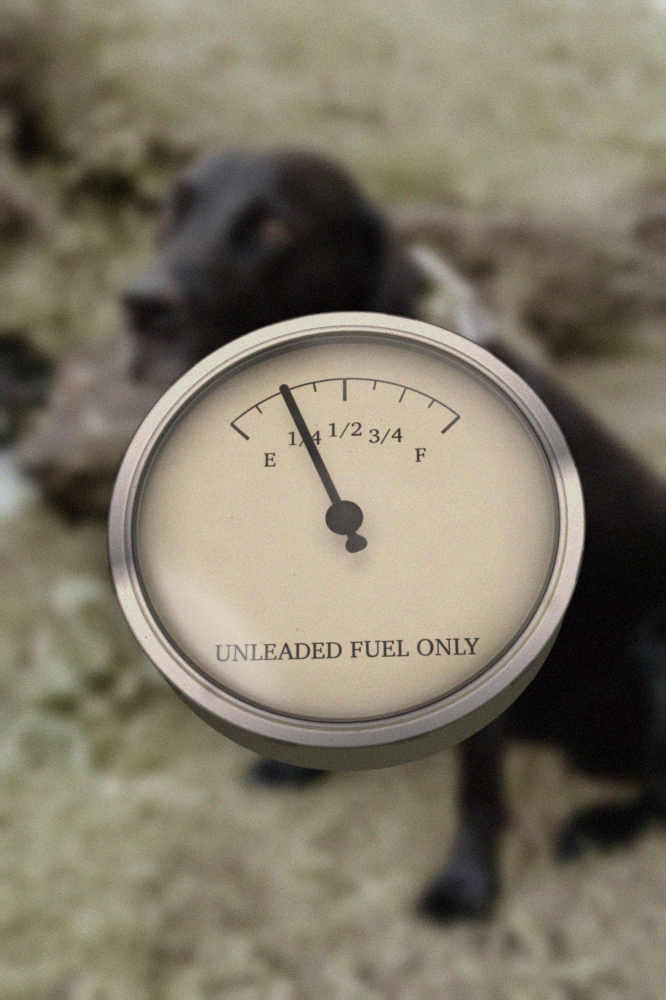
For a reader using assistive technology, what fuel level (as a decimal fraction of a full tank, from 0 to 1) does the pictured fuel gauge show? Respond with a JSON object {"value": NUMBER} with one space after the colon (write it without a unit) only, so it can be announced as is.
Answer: {"value": 0.25}
